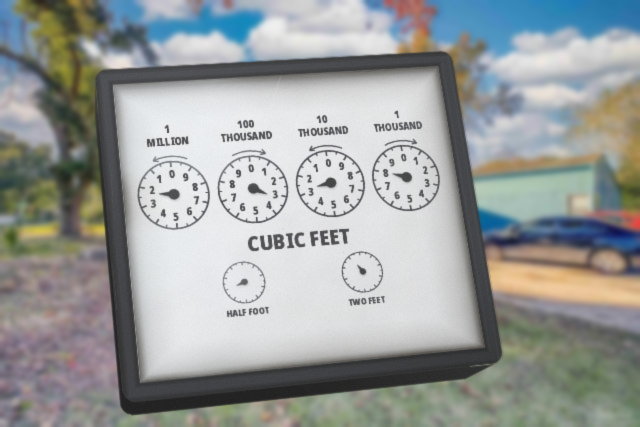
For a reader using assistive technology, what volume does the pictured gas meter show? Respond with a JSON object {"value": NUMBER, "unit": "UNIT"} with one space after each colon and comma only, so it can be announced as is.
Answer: {"value": 232800, "unit": "ft³"}
